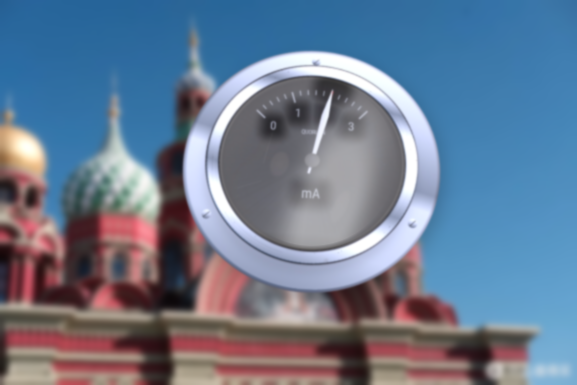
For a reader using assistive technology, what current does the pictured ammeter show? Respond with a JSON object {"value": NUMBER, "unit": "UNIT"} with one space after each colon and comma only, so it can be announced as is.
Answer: {"value": 2, "unit": "mA"}
